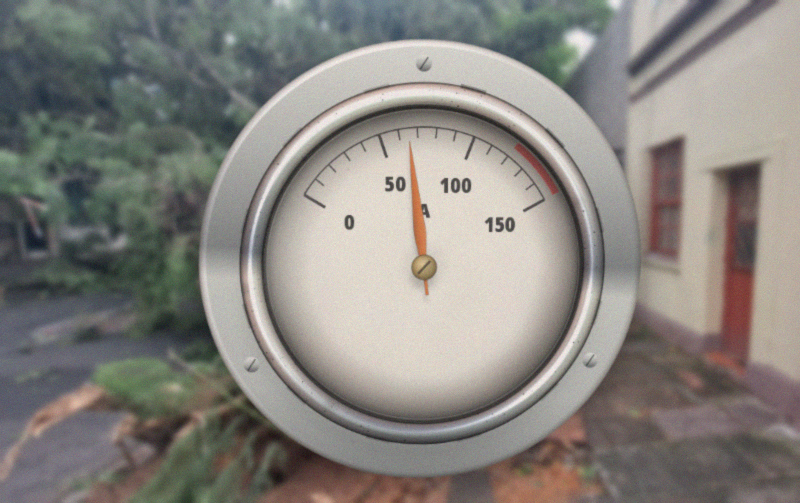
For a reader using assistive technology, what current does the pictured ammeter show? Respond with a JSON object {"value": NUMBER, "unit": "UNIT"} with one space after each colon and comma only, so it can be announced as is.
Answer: {"value": 65, "unit": "A"}
